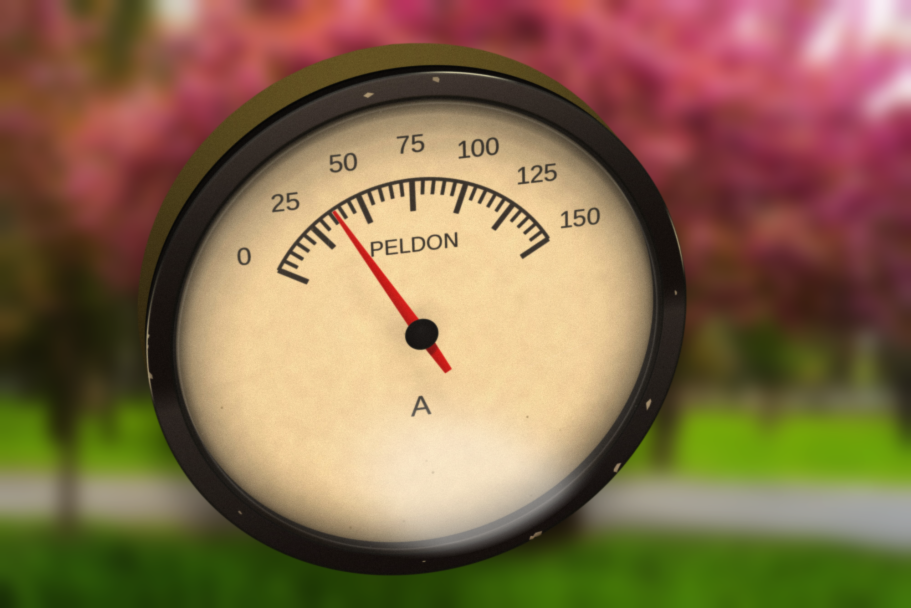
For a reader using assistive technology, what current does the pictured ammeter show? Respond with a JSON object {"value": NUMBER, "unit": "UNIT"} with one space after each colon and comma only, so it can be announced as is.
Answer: {"value": 37.5, "unit": "A"}
